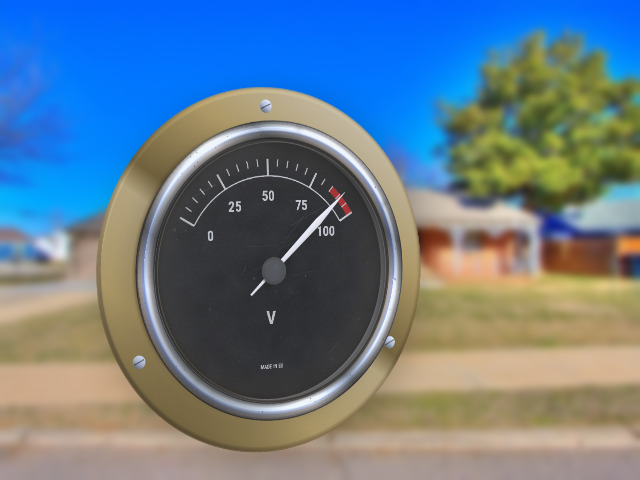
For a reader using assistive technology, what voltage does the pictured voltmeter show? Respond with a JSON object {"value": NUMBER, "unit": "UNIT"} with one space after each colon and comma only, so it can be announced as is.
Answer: {"value": 90, "unit": "V"}
